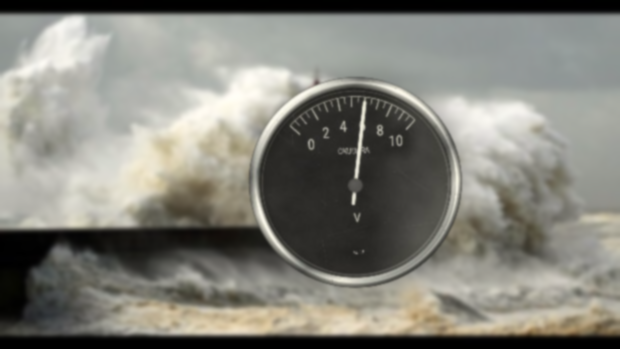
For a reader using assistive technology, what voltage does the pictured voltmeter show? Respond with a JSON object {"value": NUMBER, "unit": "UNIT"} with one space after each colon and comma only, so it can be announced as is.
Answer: {"value": 6, "unit": "V"}
